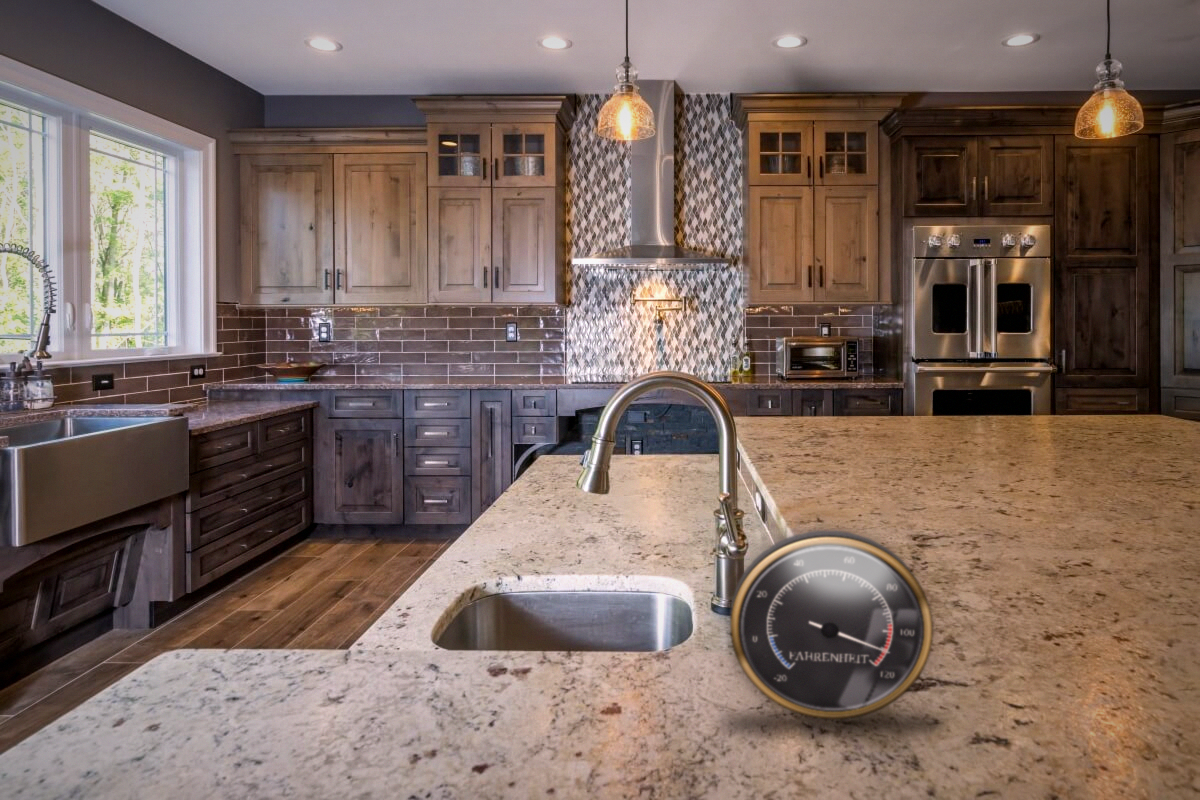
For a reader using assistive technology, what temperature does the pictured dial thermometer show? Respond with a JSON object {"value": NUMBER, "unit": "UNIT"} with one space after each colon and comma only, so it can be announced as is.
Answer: {"value": 110, "unit": "°F"}
